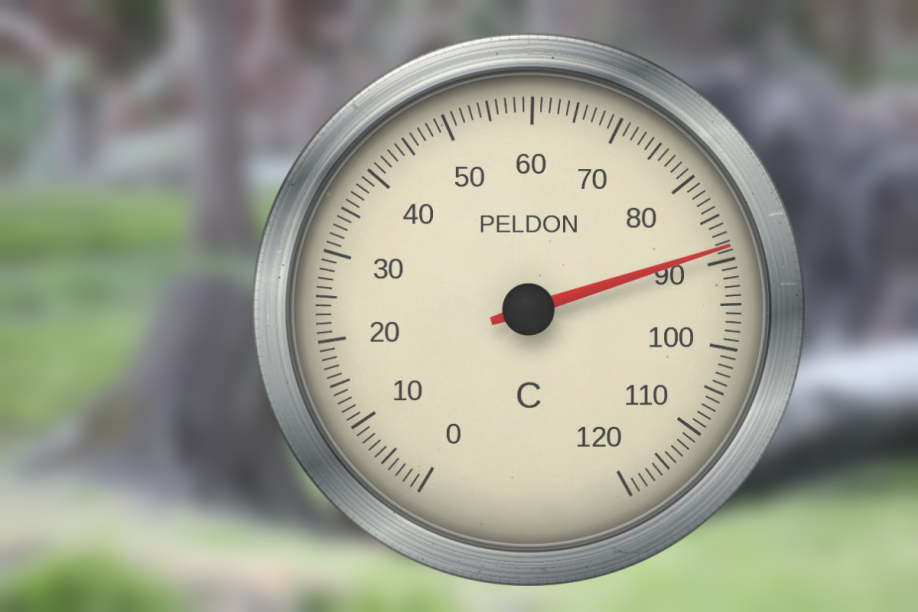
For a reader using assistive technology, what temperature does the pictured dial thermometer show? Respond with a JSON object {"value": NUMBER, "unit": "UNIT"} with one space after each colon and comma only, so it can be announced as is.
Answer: {"value": 88.5, "unit": "°C"}
